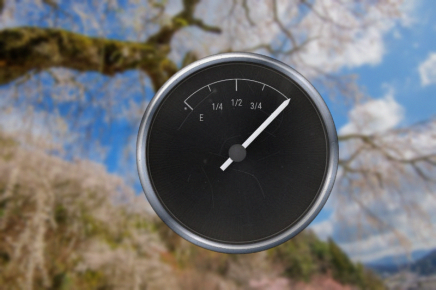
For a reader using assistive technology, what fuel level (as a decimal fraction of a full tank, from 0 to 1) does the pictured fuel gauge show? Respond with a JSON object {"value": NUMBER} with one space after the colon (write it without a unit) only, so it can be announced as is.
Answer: {"value": 1}
